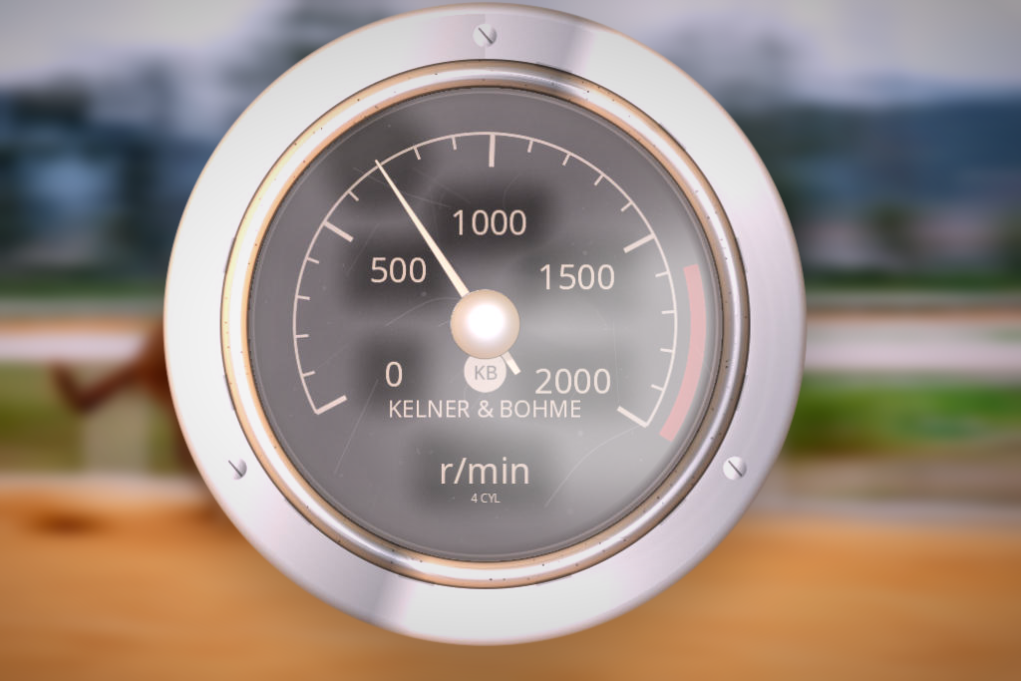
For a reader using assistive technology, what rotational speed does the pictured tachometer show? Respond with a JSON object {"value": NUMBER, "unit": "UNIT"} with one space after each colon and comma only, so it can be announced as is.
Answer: {"value": 700, "unit": "rpm"}
